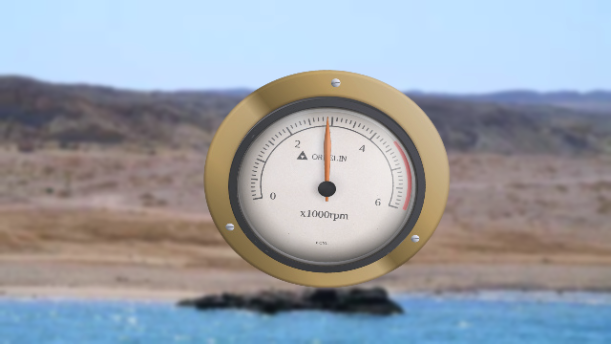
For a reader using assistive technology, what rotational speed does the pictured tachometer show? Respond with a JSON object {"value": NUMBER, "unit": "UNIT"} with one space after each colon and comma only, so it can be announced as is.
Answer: {"value": 2900, "unit": "rpm"}
